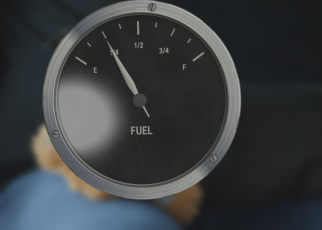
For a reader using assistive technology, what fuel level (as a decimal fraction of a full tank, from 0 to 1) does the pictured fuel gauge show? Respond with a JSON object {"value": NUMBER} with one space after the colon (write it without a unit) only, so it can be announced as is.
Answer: {"value": 0.25}
